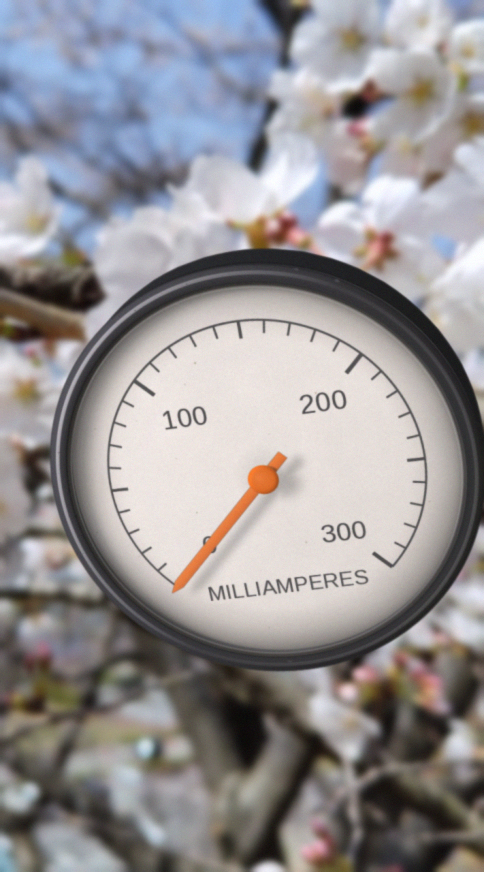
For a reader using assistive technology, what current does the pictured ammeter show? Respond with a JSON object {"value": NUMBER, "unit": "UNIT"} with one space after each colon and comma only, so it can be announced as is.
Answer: {"value": 0, "unit": "mA"}
